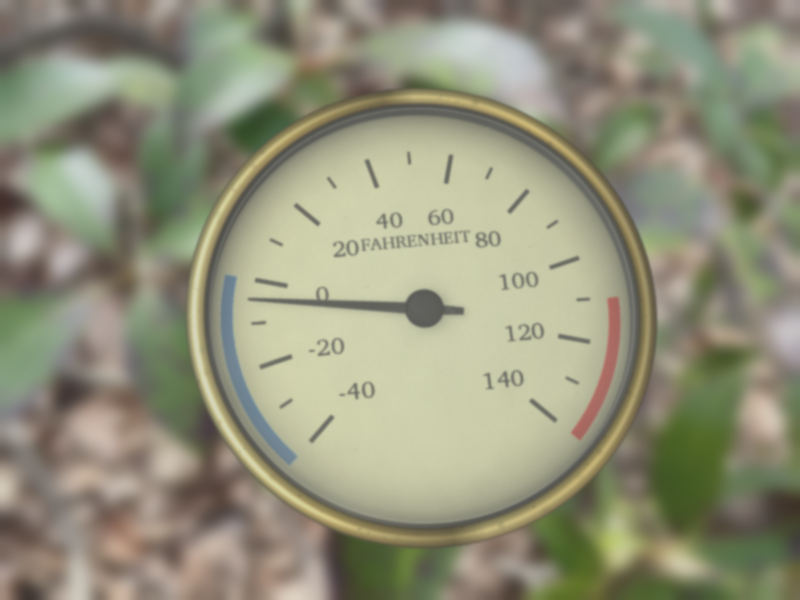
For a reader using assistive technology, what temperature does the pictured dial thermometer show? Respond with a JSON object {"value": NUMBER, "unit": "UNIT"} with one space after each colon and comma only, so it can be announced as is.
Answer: {"value": -5, "unit": "°F"}
